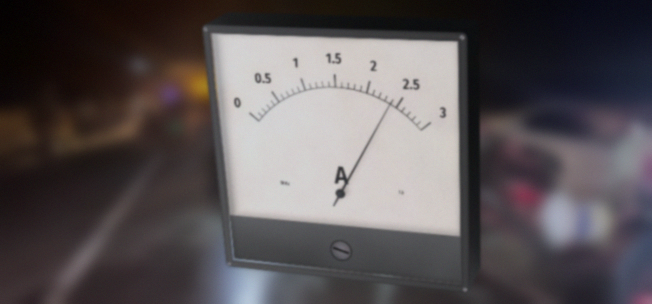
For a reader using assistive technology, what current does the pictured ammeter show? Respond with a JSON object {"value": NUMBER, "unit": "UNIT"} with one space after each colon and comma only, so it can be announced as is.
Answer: {"value": 2.4, "unit": "A"}
